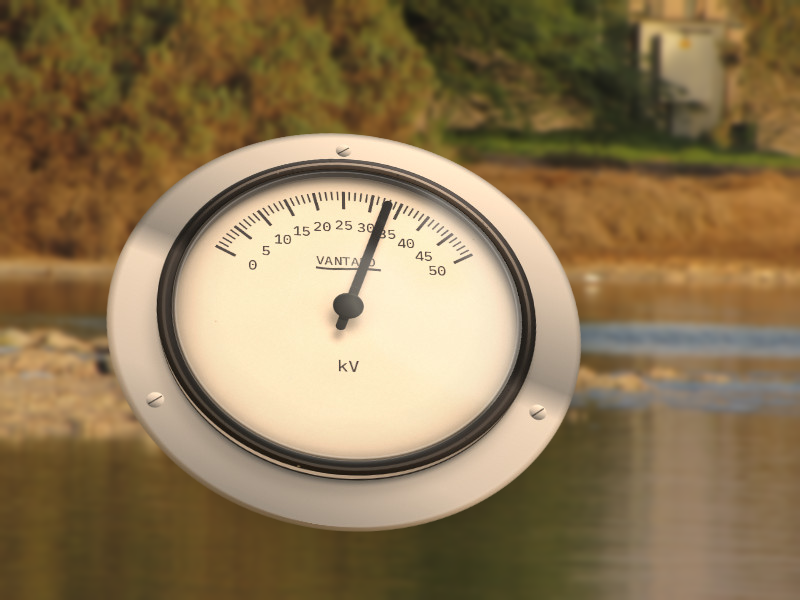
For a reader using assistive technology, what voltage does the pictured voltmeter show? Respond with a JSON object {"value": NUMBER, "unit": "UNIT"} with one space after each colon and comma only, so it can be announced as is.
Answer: {"value": 33, "unit": "kV"}
